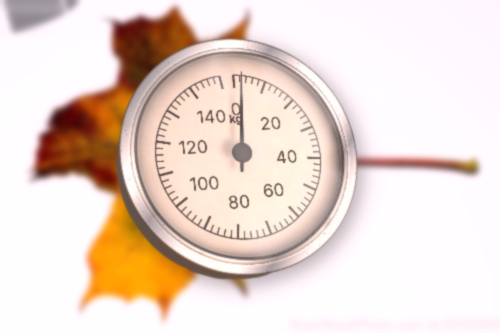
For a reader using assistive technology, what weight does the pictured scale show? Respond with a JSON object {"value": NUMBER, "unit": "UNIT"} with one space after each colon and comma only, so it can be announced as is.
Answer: {"value": 2, "unit": "kg"}
